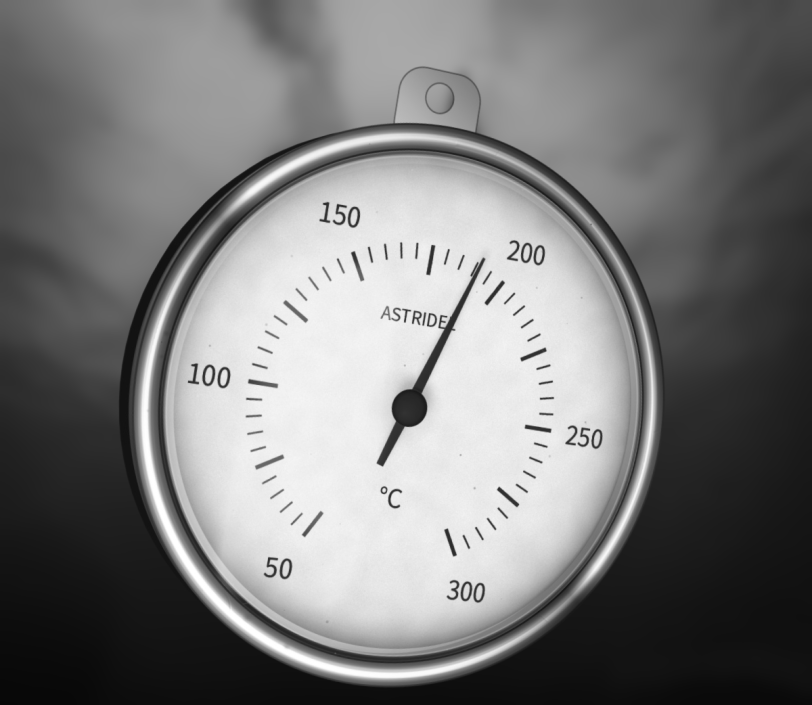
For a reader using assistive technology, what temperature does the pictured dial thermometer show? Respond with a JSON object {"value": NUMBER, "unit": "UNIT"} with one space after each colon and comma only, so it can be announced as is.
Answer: {"value": 190, "unit": "°C"}
